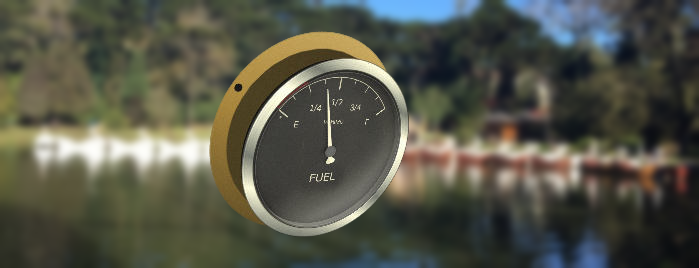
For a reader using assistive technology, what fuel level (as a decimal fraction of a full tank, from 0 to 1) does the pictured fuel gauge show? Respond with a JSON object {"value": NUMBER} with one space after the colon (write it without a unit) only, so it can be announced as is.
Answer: {"value": 0.375}
